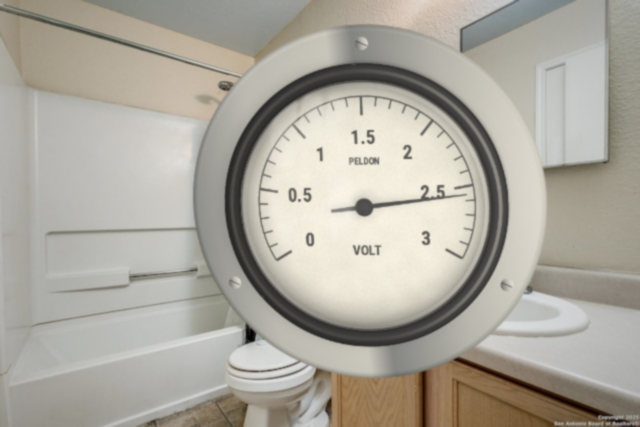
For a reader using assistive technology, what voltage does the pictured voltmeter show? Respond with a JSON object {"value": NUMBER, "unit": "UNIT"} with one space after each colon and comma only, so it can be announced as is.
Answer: {"value": 2.55, "unit": "V"}
